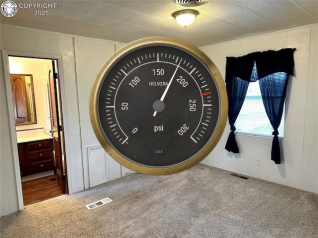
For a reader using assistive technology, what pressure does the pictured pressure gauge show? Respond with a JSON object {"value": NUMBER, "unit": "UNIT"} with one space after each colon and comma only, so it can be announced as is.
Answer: {"value": 180, "unit": "psi"}
